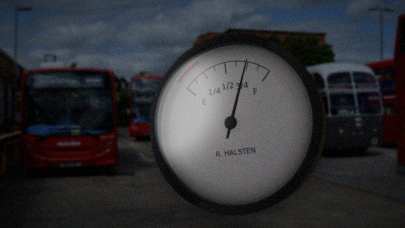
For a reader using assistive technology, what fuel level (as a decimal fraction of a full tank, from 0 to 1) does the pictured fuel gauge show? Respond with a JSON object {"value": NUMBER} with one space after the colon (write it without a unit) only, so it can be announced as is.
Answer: {"value": 0.75}
